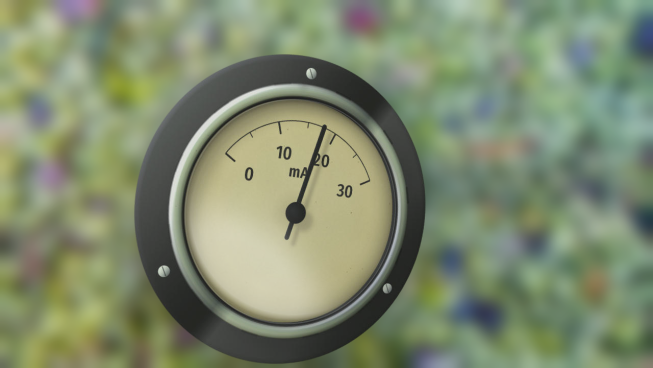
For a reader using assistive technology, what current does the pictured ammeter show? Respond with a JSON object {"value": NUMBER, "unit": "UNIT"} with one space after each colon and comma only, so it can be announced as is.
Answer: {"value": 17.5, "unit": "mA"}
